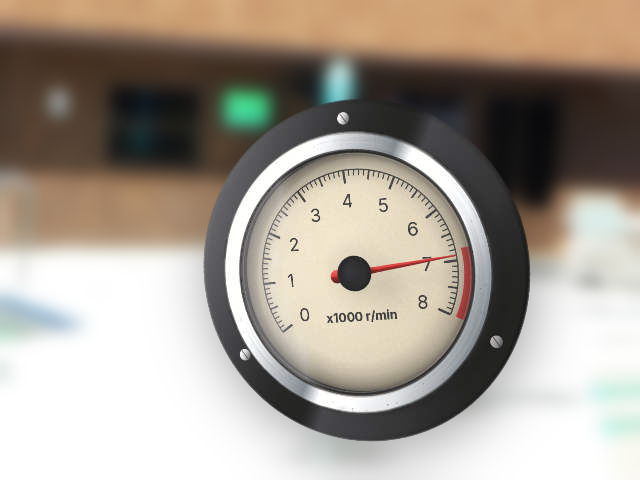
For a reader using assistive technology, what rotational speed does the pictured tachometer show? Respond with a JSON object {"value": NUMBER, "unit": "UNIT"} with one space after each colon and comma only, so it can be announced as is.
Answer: {"value": 6900, "unit": "rpm"}
